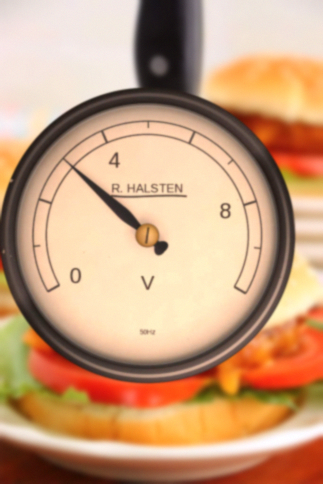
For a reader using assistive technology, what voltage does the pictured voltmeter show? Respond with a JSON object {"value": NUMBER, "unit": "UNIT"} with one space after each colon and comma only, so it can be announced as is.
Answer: {"value": 3, "unit": "V"}
